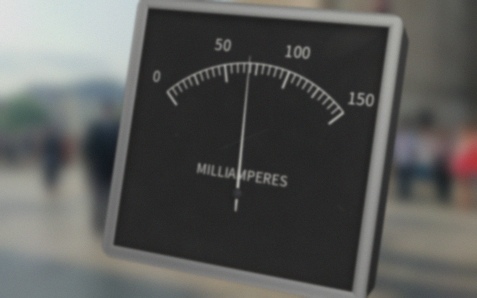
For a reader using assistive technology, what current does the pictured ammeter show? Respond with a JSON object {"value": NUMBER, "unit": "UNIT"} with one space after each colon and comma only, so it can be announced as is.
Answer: {"value": 70, "unit": "mA"}
